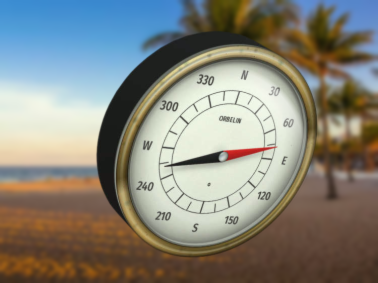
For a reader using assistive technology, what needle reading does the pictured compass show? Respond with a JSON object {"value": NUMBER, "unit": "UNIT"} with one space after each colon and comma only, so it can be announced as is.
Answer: {"value": 75, "unit": "°"}
